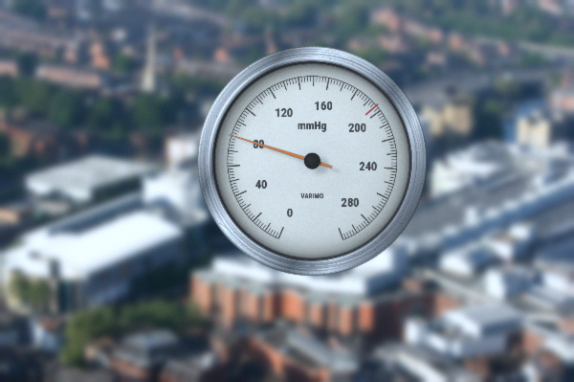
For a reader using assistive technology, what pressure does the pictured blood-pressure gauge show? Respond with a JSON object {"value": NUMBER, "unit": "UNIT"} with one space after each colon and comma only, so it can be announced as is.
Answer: {"value": 80, "unit": "mmHg"}
